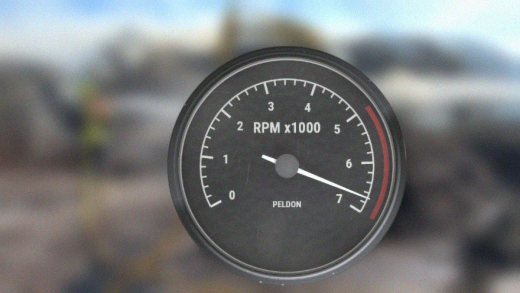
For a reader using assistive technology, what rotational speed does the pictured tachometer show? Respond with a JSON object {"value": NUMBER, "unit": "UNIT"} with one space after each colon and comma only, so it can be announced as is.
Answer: {"value": 6700, "unit": "rpm"}
